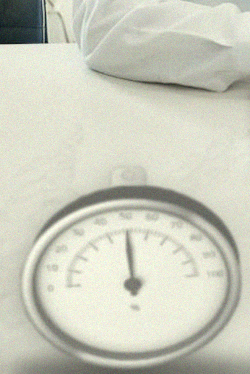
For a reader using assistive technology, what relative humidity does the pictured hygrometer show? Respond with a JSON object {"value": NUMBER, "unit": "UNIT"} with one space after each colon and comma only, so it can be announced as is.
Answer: {"value": 50, "unit": "%"}
